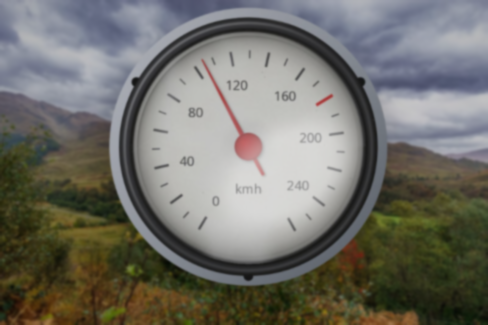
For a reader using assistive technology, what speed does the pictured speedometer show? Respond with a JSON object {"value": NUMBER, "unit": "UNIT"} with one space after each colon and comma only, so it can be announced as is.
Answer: {"value": 105, "unit": "km/h"}
